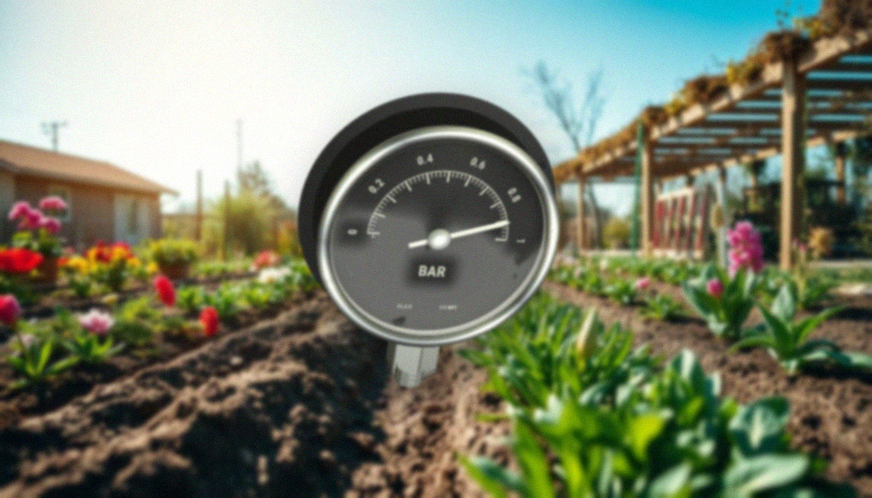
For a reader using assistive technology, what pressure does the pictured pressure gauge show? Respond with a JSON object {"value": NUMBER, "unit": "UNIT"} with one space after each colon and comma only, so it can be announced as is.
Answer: {"value": 0.9, "unit": "bar"}
